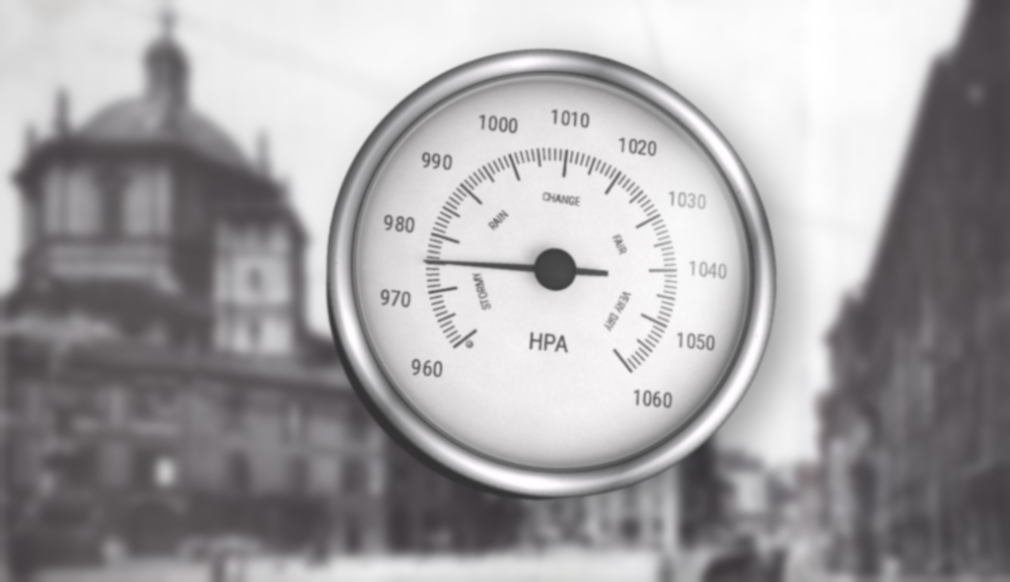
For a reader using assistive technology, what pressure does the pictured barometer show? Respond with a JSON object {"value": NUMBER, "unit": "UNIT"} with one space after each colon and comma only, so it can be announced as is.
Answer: {"value": 975, "unit": "hPa"}
